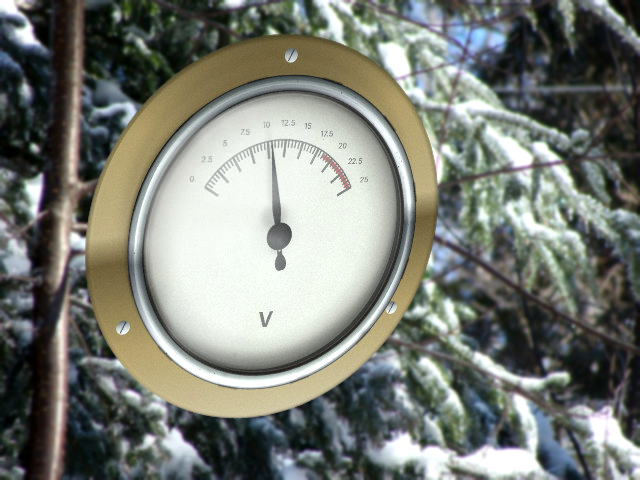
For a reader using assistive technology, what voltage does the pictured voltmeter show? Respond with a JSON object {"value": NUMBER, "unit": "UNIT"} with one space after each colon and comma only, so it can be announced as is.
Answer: {"value": 10, "unit": "V"}
